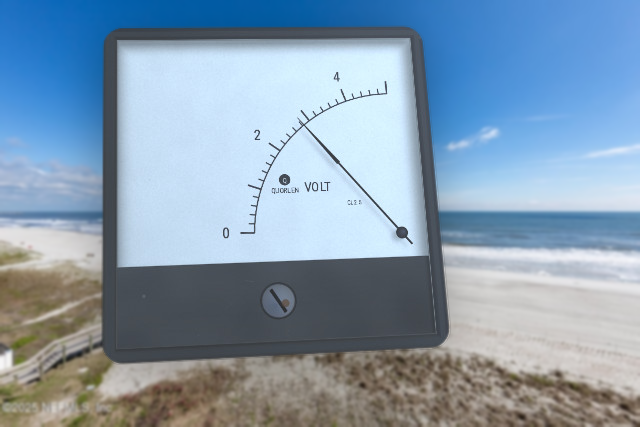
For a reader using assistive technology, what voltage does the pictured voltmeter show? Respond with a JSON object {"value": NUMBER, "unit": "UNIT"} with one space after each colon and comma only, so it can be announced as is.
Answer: {"value": 2.8, "unit": "V"}
